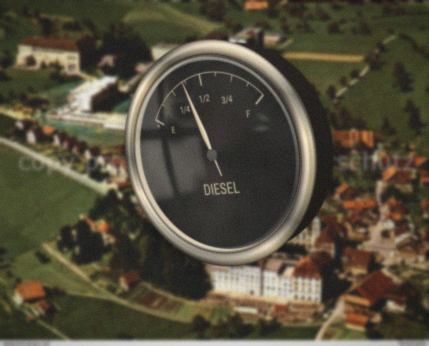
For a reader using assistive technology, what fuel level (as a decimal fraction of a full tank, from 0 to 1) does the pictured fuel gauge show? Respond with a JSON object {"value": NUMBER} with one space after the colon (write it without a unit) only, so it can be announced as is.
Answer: {"value": 0.375}
